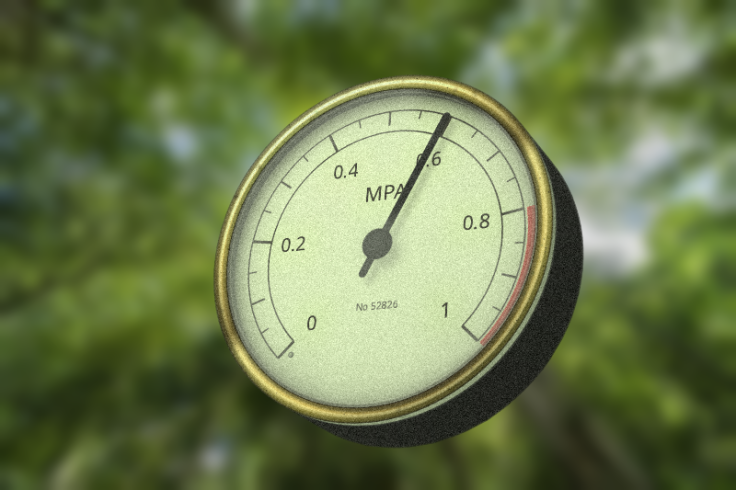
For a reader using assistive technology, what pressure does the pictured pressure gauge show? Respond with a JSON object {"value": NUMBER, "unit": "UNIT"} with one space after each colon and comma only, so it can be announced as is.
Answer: {"value": 0.6, "unit": "MPa"}
